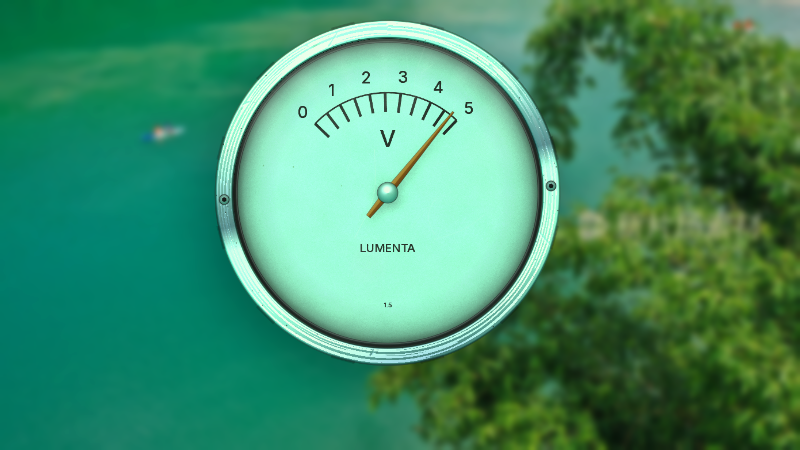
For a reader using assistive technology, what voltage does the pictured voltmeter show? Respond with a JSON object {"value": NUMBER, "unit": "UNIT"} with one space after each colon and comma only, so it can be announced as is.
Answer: {"value": 4.75, "unit": "V"}
